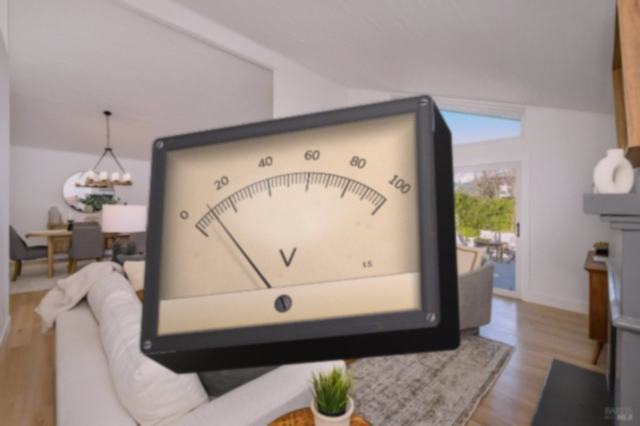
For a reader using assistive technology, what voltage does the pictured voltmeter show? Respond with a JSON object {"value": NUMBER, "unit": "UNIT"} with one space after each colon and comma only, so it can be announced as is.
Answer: {"value": 10, "unit": "V"}
